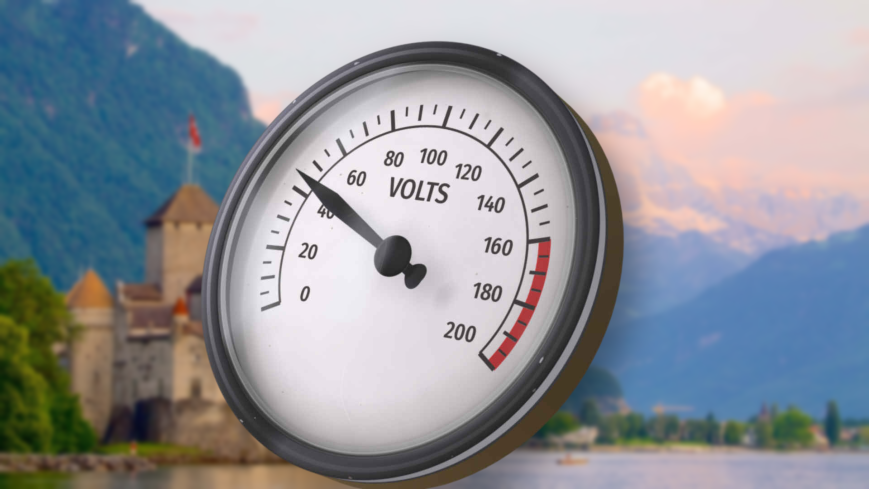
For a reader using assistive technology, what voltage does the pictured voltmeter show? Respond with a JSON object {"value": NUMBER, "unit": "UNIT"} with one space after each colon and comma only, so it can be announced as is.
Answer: {"value": 45, "unit": "V"}
